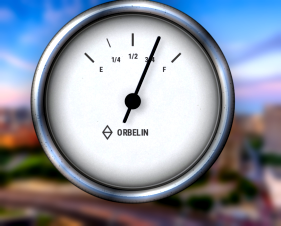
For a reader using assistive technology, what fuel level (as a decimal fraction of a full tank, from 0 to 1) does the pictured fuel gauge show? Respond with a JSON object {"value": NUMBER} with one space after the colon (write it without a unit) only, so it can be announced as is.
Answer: {"value": 0.75}
